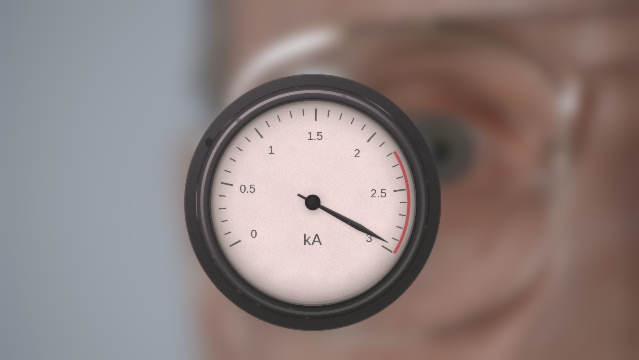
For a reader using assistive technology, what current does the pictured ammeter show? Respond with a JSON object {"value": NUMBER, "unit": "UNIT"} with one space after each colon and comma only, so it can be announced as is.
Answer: {"value": 2.95, "unit": "kA"}
